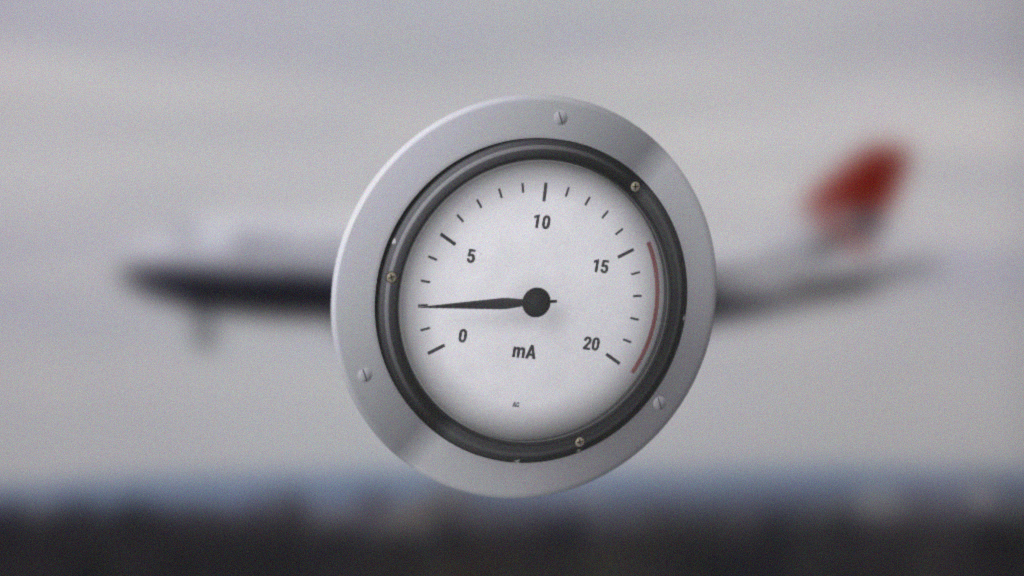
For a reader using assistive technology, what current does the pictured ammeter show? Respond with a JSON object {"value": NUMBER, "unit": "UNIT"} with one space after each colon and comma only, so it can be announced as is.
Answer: {"value": 2, "unit": "mA"}
